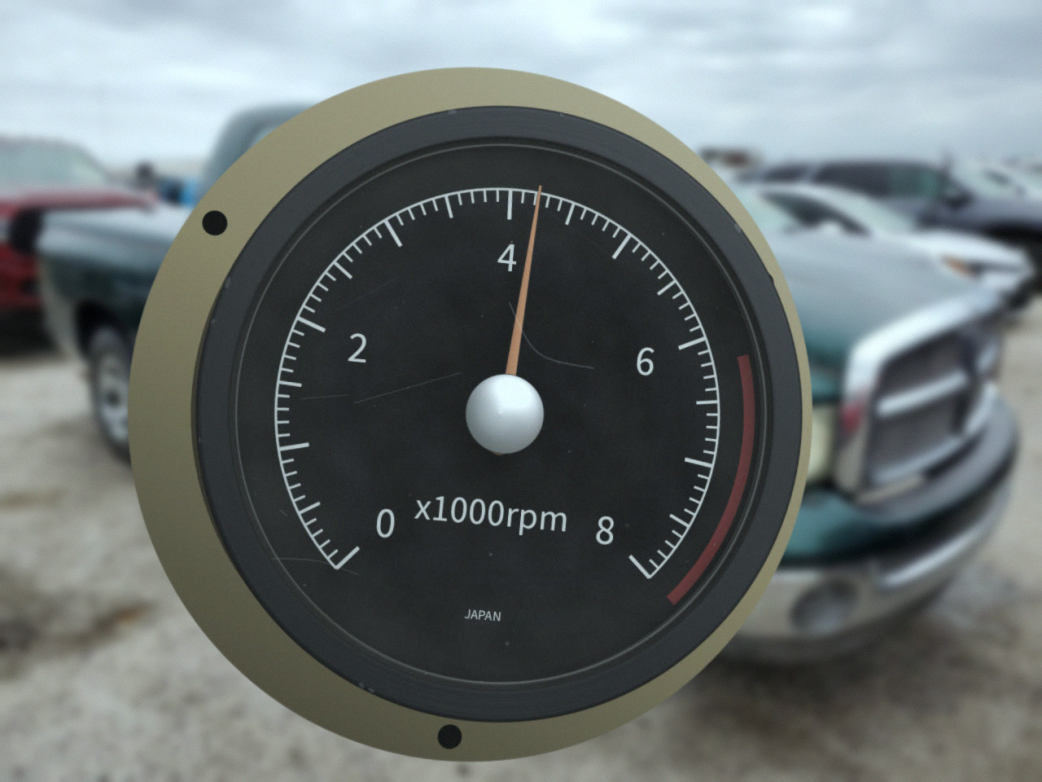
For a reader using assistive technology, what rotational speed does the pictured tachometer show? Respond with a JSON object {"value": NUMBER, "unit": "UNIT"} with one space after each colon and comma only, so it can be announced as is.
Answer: {"value": 4200, "unit": "rpm"}
